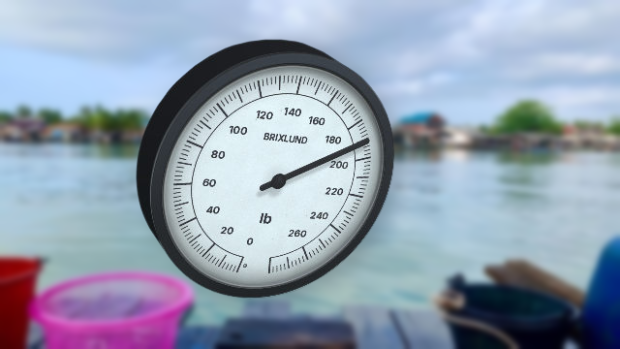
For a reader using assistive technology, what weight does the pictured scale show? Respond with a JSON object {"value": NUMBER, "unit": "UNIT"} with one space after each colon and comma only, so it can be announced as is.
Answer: {"value": 190, "unit": "lb"}
